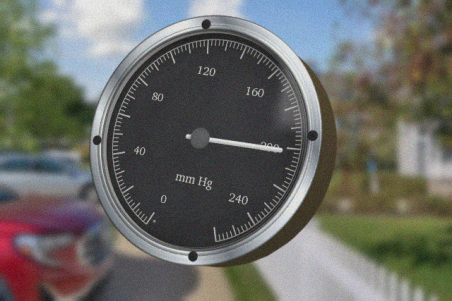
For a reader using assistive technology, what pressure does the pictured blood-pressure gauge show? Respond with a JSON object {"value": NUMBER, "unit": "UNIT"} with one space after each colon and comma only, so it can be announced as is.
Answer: {"value": 202, "unit": "mmHg"}
